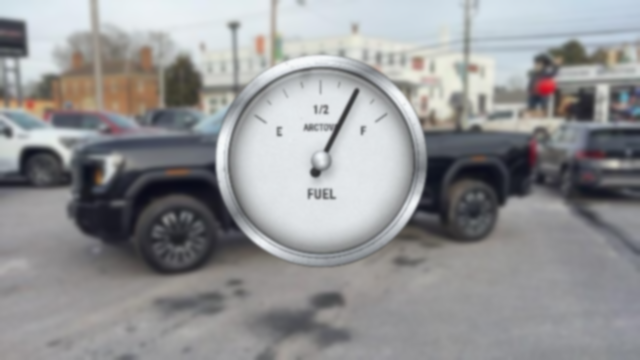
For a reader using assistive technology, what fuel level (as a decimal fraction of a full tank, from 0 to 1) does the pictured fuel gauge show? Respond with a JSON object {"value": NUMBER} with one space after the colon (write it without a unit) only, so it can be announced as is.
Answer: {"value": 0.75}
